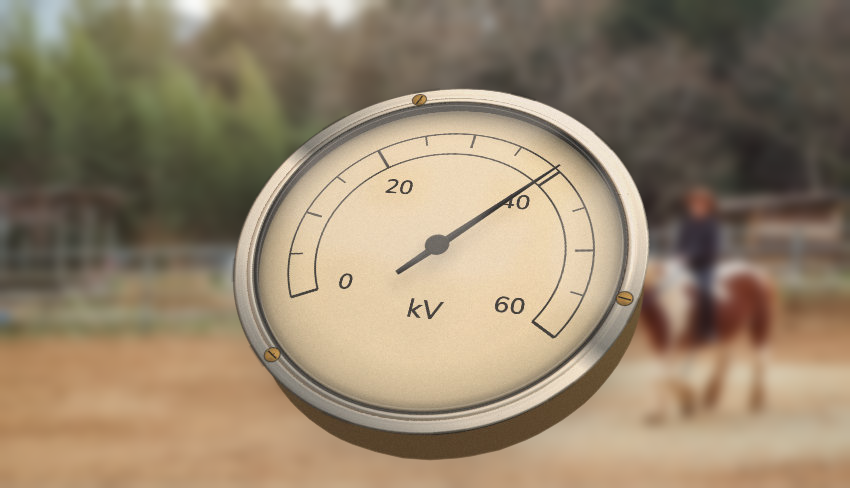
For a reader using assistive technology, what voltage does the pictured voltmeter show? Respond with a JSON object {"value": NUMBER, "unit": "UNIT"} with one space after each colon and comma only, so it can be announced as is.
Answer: {"value": 40, "unit": "kV"}
